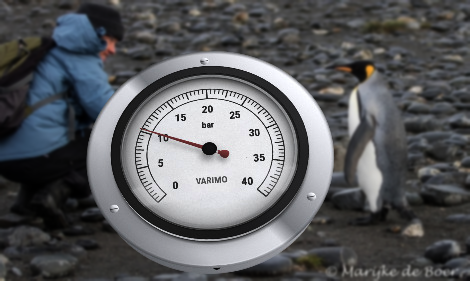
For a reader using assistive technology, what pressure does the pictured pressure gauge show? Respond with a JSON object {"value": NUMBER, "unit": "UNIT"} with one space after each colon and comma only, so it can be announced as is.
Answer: {"value": 10, "unit": "bar"}
